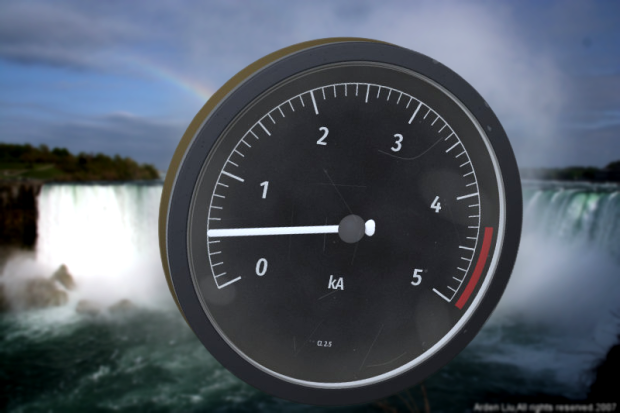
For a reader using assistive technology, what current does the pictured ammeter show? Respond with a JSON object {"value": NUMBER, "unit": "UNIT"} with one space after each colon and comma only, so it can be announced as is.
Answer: {"value": 0.5, "unit": "kA"}
